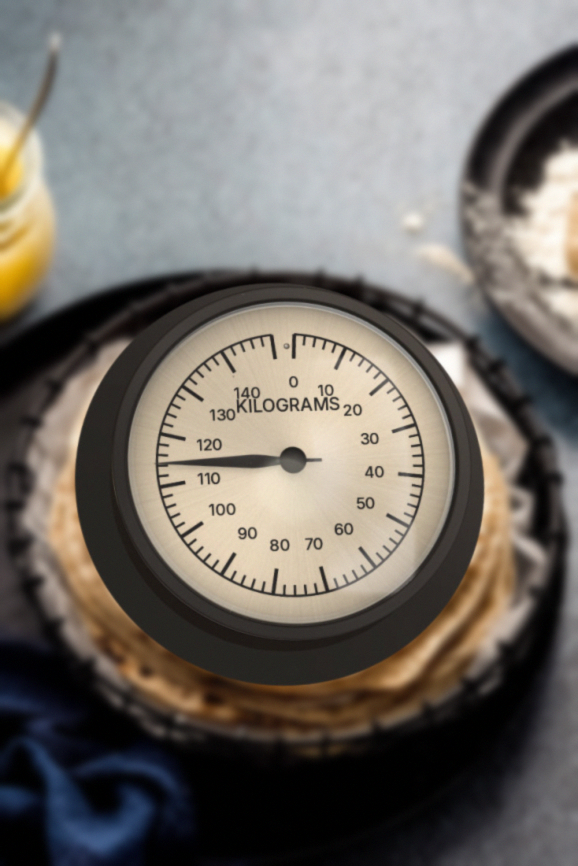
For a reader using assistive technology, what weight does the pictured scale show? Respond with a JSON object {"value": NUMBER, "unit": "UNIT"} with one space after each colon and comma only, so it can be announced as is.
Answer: {"value": 114, "unit": "kg"}
